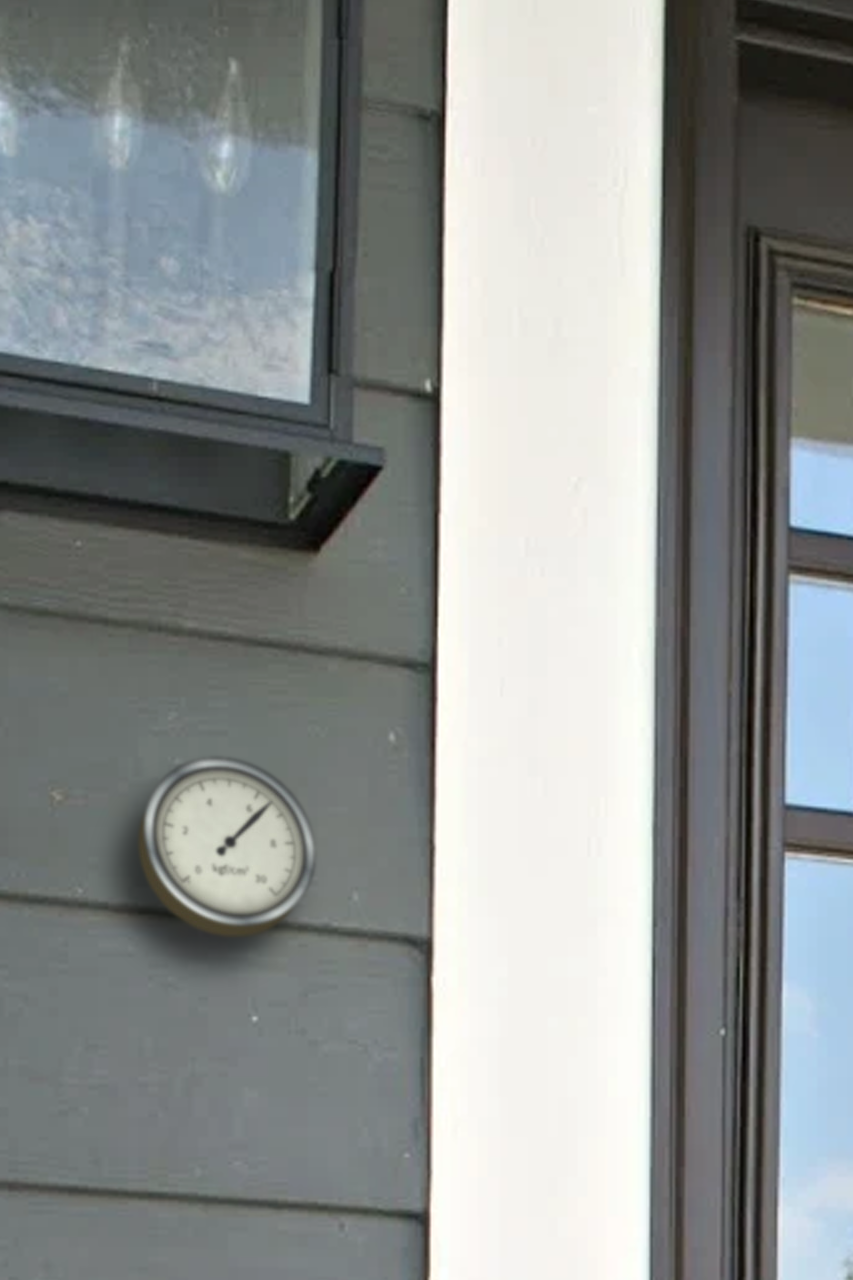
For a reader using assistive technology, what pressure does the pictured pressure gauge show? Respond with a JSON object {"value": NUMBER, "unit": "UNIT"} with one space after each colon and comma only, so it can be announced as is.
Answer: {"value": 6.5, "unit": "kg/cm²"}
